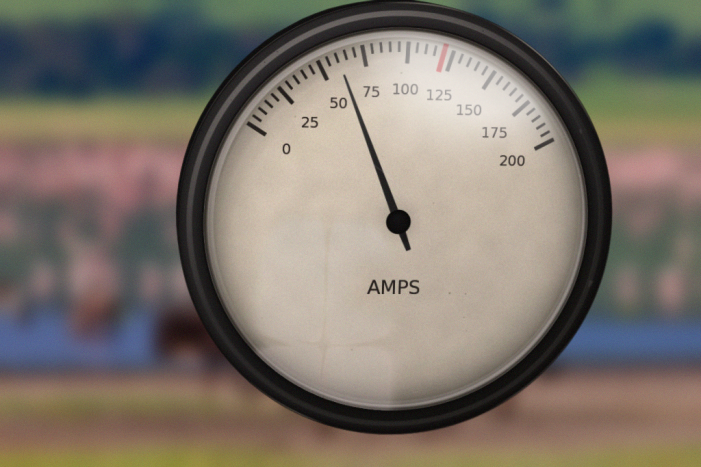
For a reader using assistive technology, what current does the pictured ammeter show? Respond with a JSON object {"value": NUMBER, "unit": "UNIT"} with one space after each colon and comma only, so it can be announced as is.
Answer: {"value": 60, "unit": "A"}
